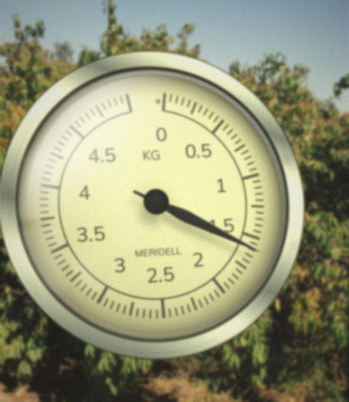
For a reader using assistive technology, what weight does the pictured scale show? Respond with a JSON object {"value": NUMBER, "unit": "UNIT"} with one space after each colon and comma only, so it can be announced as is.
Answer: {"value": 1.6, "unit": "kg"}
